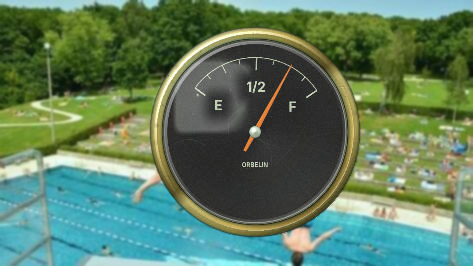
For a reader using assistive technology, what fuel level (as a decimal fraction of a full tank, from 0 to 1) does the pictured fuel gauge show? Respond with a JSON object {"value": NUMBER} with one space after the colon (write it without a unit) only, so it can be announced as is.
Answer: {"value": 0.75}
